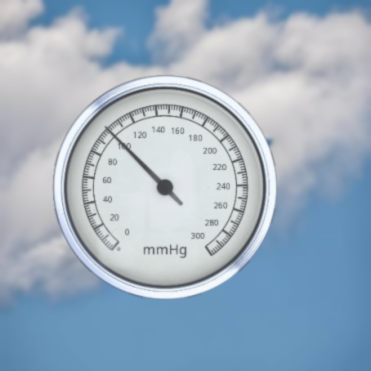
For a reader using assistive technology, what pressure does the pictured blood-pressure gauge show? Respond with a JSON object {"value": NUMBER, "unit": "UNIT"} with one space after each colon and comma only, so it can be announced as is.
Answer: {"value": 100, "unit": "mmHg"}
